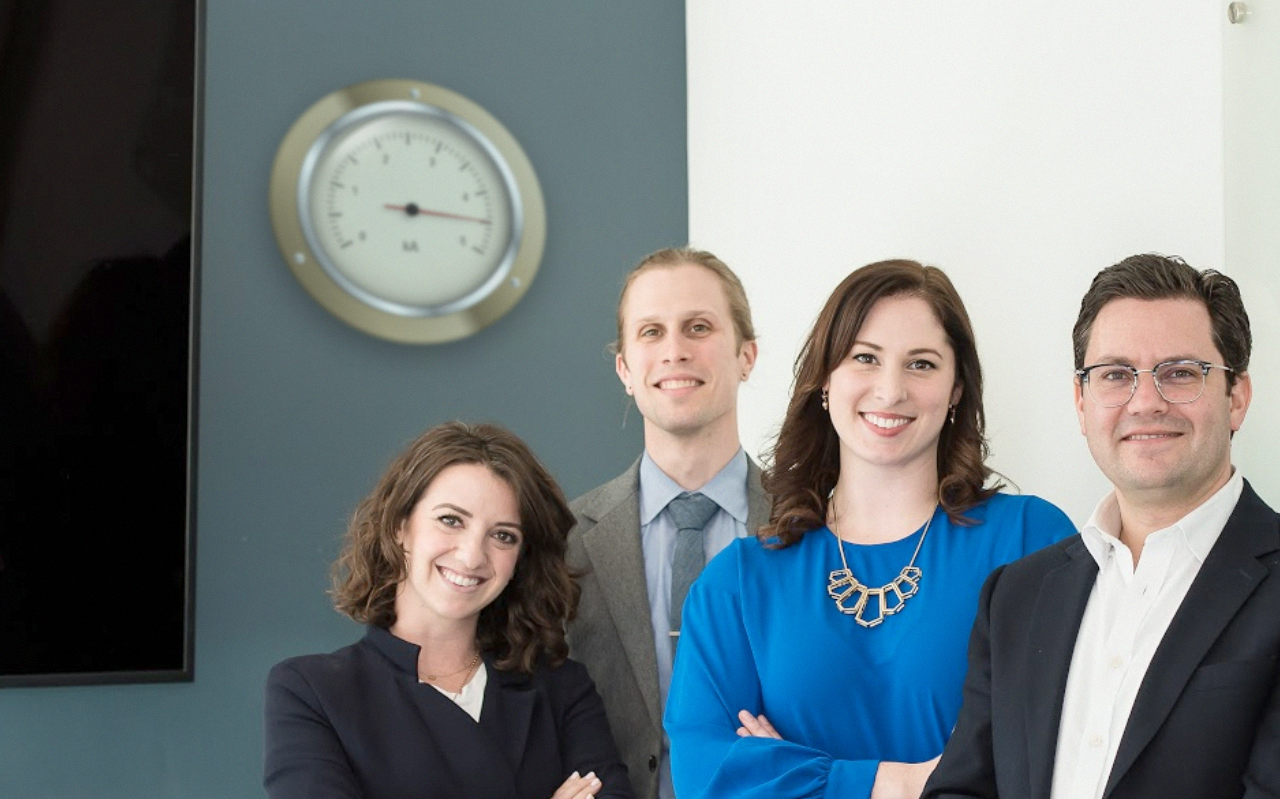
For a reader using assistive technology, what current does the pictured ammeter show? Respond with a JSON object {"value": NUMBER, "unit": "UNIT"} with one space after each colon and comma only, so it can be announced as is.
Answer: {"value": 4.5, "unit": "kA"}
